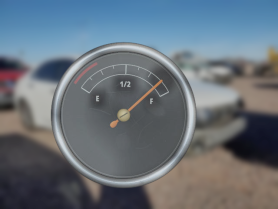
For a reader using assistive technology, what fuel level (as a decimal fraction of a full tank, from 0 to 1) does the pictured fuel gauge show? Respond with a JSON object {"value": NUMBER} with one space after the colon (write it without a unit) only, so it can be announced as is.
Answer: {"value": 0.875}
